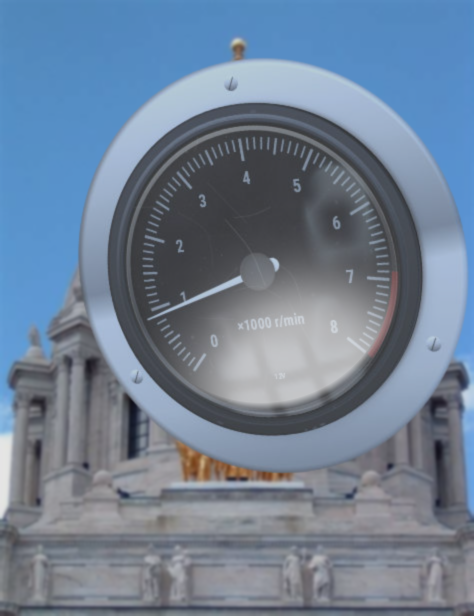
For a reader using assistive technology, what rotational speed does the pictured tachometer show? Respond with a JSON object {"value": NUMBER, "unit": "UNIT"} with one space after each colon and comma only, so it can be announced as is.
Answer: {"value": 900, "unit": "rpm"}
